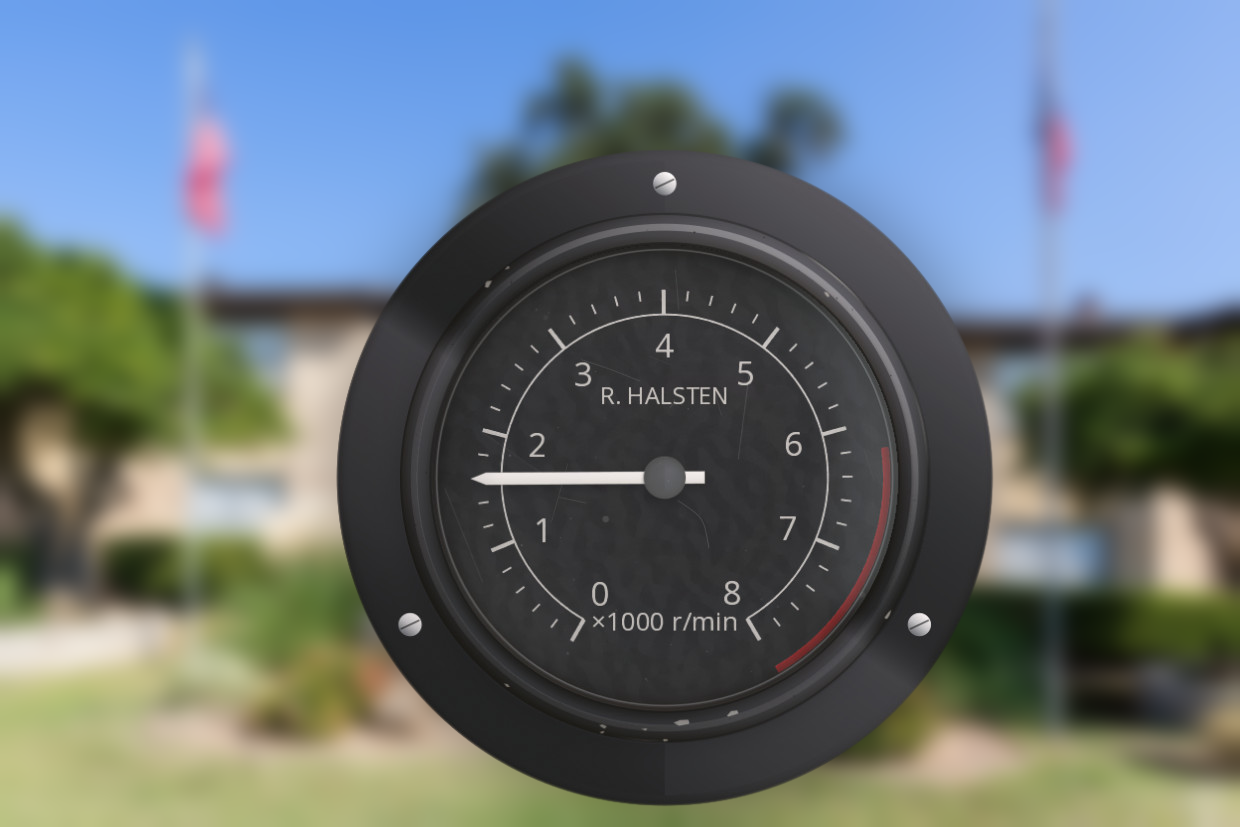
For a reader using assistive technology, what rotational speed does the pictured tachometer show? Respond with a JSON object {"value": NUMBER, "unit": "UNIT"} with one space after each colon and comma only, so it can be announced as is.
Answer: {"value": 1600, "unit": "rpm"}
